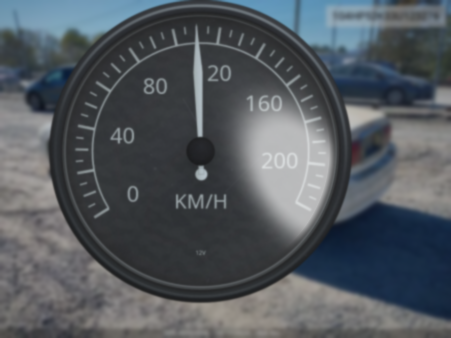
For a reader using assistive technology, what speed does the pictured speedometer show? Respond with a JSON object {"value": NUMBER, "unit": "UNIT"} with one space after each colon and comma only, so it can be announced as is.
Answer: {"value": 110, "unit": "km/h"}
